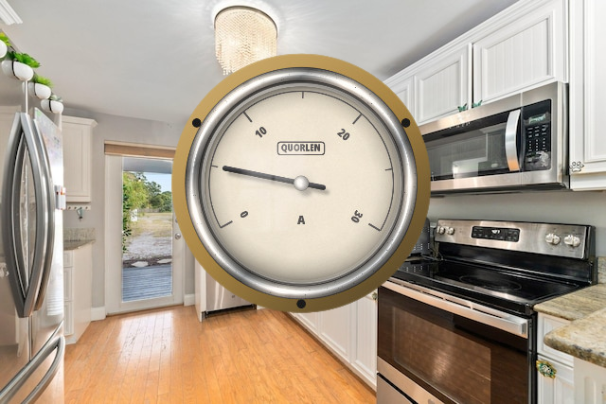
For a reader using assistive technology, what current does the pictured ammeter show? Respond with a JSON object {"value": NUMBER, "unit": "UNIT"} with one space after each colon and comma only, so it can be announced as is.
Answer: {"value": 5, "unit": "A"}
